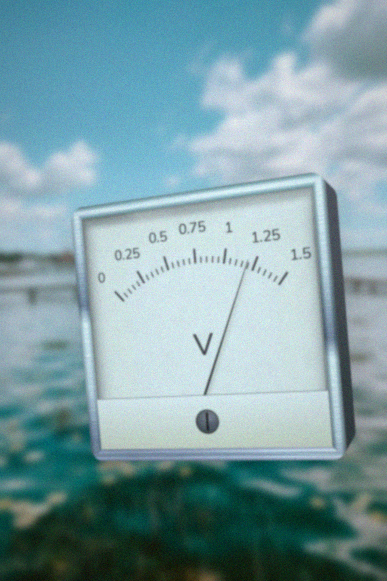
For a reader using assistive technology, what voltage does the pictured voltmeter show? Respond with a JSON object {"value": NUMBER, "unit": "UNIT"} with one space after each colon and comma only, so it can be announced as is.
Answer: {"value": 1.2, "unit": "V"}
